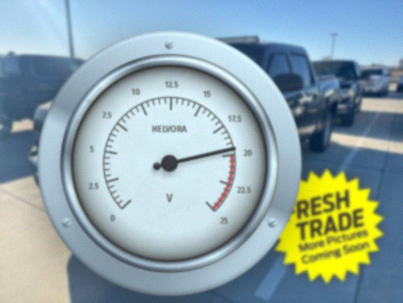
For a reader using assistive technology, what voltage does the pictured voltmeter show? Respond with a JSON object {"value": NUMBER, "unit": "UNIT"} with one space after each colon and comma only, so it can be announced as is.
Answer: {"value": 19.5, "unit": "V"}
